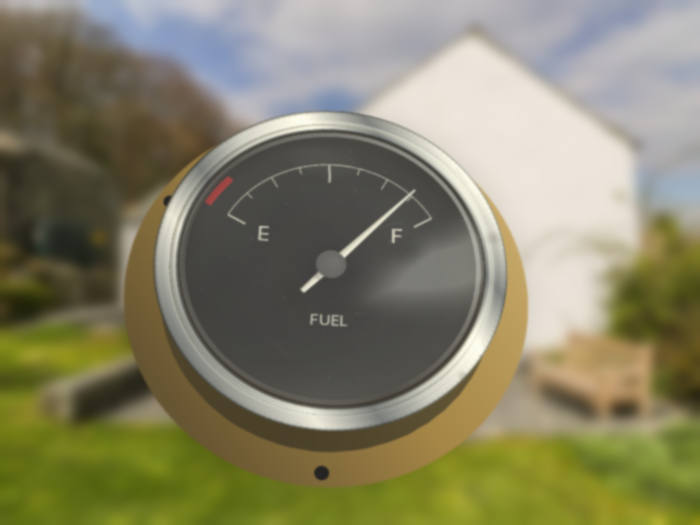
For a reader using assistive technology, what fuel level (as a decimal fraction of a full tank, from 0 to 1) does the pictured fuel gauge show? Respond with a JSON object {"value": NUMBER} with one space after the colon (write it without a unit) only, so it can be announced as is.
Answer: {"value": 0.875}
